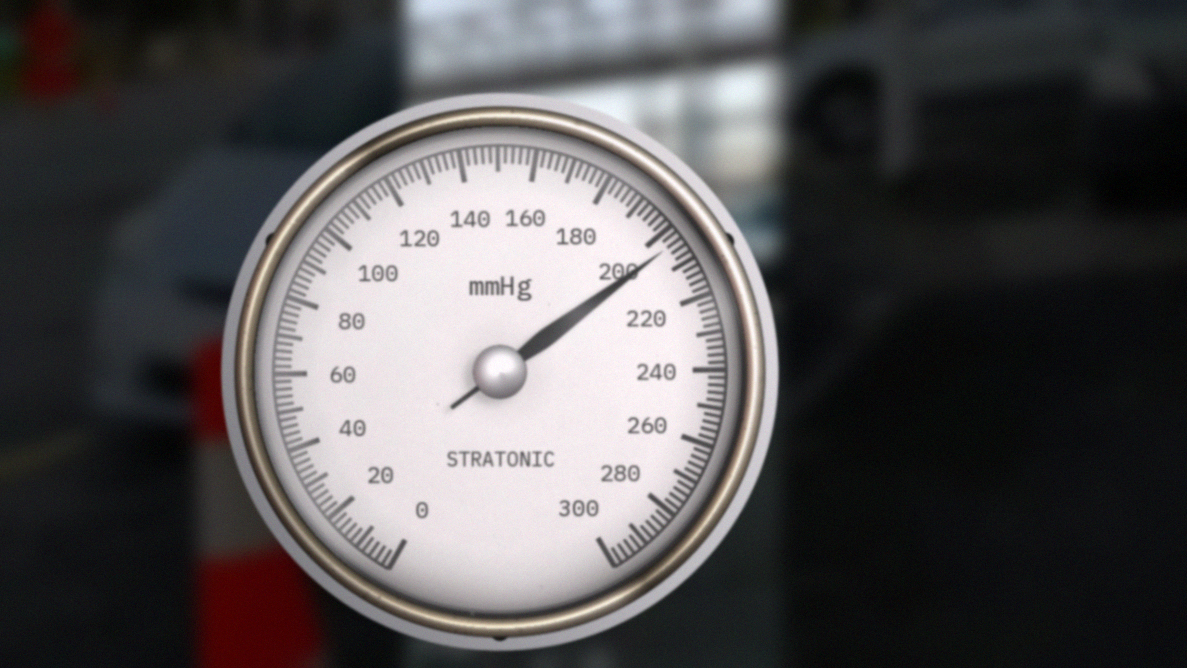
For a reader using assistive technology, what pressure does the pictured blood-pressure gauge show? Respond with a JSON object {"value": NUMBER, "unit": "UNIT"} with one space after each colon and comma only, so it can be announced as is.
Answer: {"value": 204, "unit": "mmHg"}
